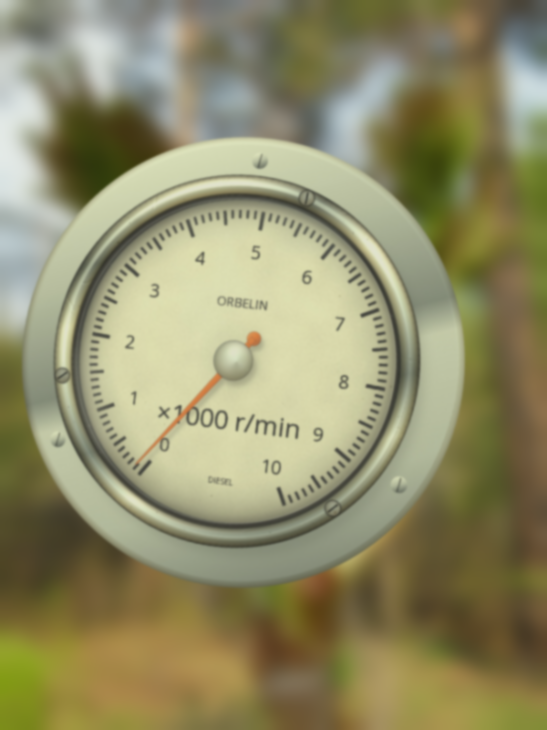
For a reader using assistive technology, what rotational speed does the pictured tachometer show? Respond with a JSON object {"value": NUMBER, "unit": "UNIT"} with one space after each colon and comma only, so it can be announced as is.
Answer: {"value": 100, "unit": "rpm"}
